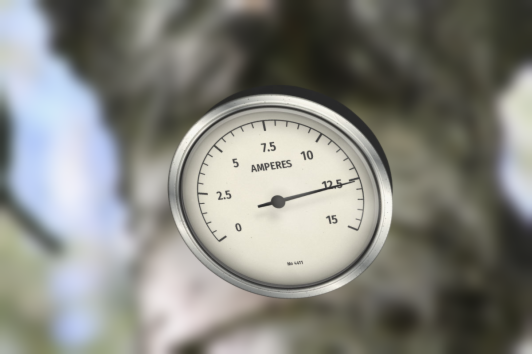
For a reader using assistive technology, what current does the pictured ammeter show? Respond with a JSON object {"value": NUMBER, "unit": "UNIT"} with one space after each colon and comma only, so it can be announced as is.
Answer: {"value": 12.5, "unit": "A"}
